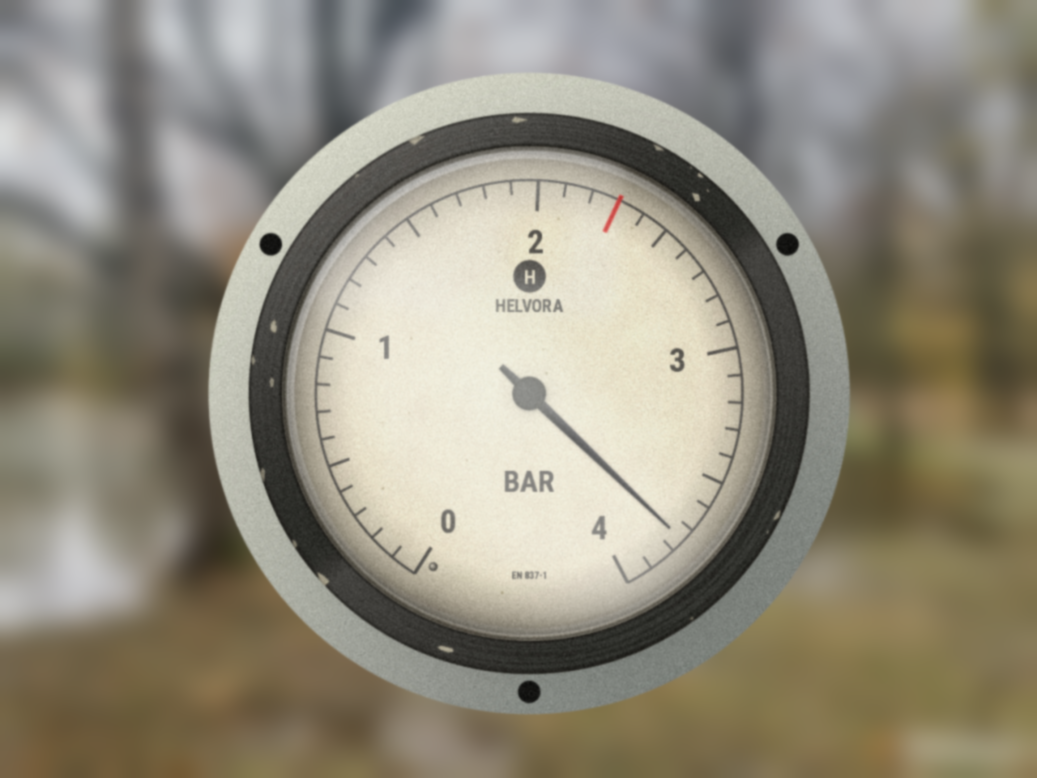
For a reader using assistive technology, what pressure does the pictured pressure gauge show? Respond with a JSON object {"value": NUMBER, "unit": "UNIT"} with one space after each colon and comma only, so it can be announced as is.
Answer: {"value": 3.75, "unit": "bar"}
